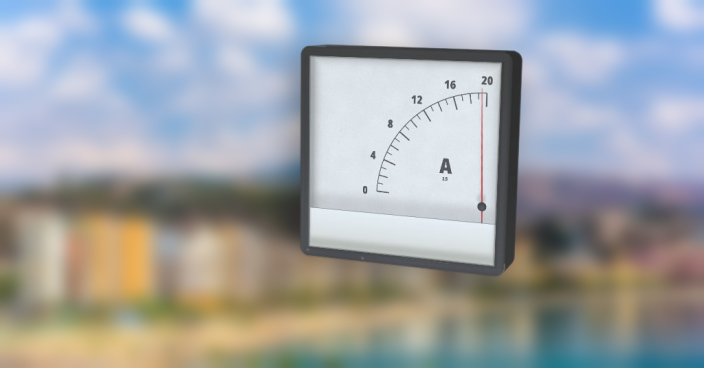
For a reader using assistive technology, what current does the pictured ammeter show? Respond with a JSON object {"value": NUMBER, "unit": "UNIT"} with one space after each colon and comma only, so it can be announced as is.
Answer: {"value": 19.5, "unit": "A"}
